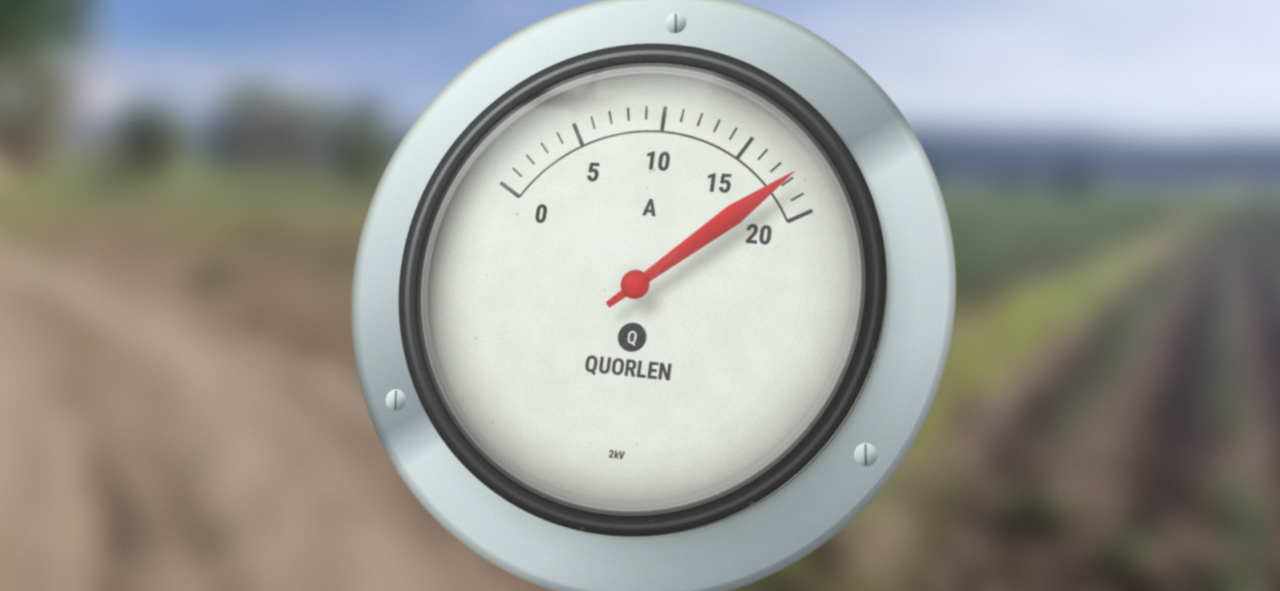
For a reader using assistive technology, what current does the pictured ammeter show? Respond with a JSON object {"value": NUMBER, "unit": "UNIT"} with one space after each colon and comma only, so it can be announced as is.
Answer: {"value": 18, "unit": "A"}
